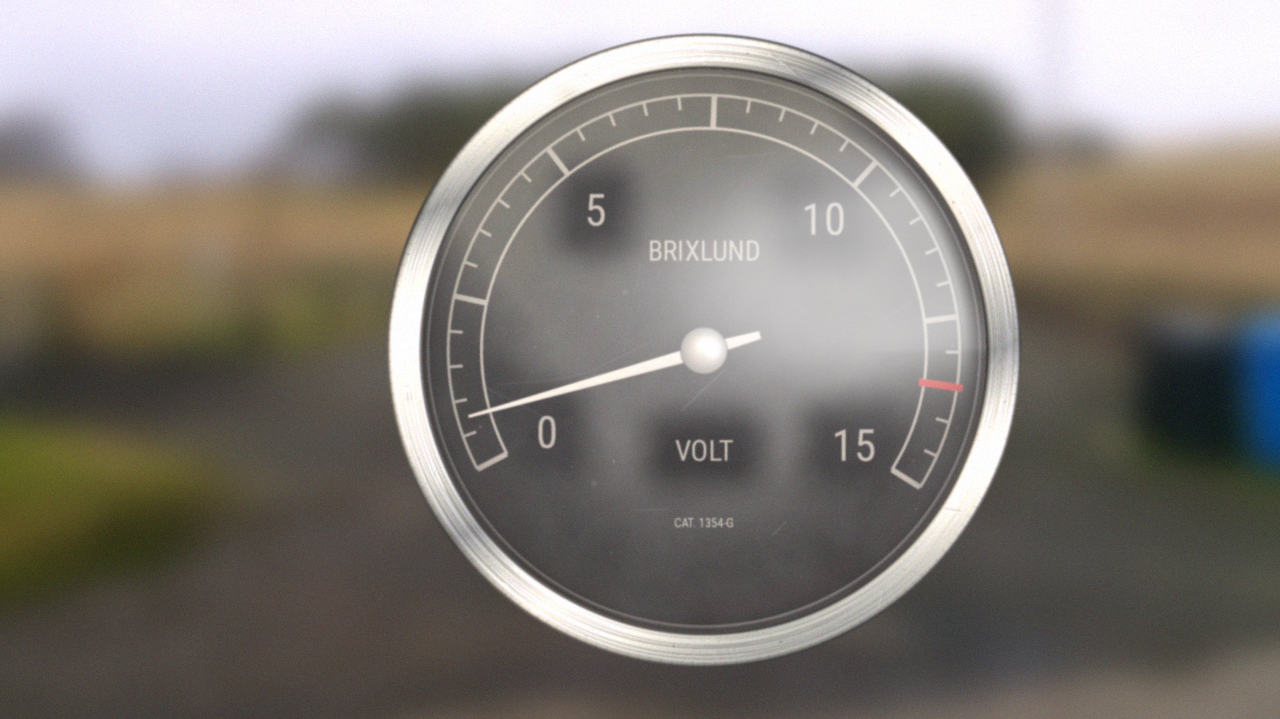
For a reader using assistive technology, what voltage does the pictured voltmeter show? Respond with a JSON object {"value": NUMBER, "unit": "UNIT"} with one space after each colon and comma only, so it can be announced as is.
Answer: {"value": 0.75, "unit": "V"}
